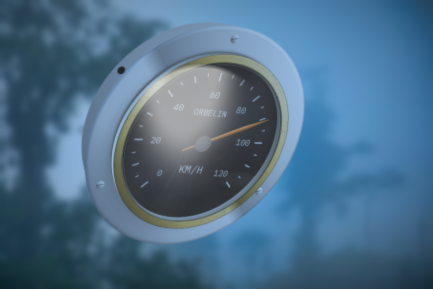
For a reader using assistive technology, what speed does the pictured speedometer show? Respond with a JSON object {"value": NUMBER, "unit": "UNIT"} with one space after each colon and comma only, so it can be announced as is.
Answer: {"value": 90, "unit": "km/h"}
